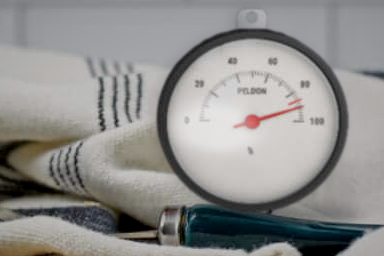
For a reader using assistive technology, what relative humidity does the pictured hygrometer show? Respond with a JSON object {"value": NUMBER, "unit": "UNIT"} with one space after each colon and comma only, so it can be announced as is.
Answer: {"value": 90, "unit": "%"}
